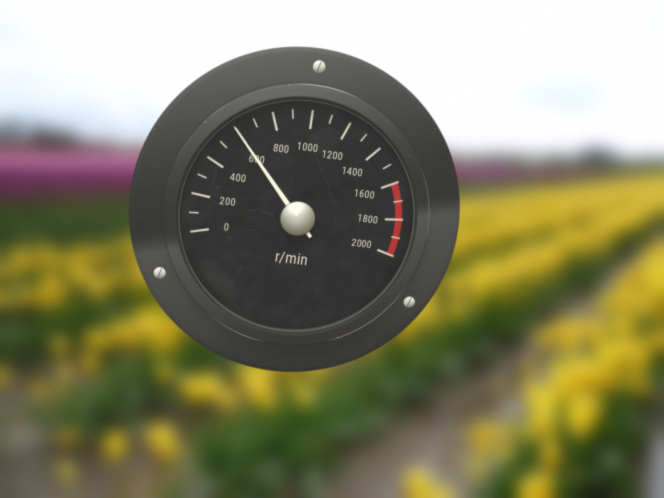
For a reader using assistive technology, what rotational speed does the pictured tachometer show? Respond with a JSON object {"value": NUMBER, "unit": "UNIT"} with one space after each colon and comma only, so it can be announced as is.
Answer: {"value": 600, "unit": "rpm"}
